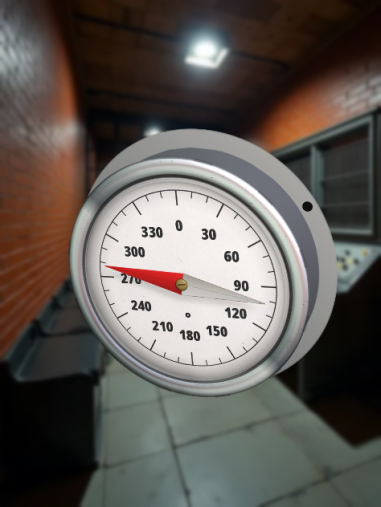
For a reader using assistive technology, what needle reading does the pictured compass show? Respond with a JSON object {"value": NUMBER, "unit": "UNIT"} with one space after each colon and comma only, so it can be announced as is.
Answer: {"value": 280, "unit": "°"}
